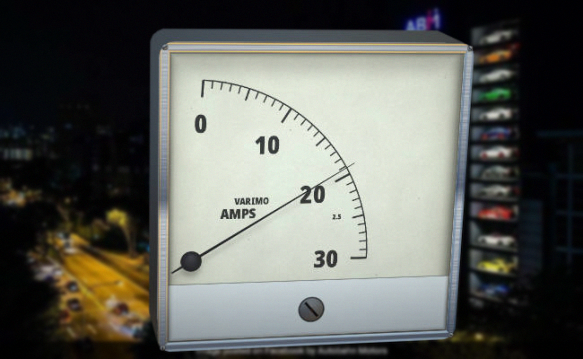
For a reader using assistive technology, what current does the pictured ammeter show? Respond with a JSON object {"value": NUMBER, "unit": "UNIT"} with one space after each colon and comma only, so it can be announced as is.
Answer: {"value": 19, "unit": "A"}
